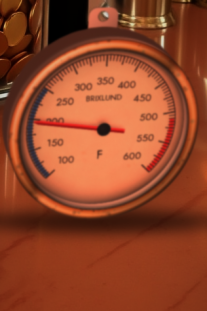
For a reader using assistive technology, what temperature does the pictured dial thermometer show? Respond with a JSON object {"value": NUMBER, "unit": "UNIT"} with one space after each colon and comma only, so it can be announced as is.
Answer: {"value": 200, "unit": "°F"}
